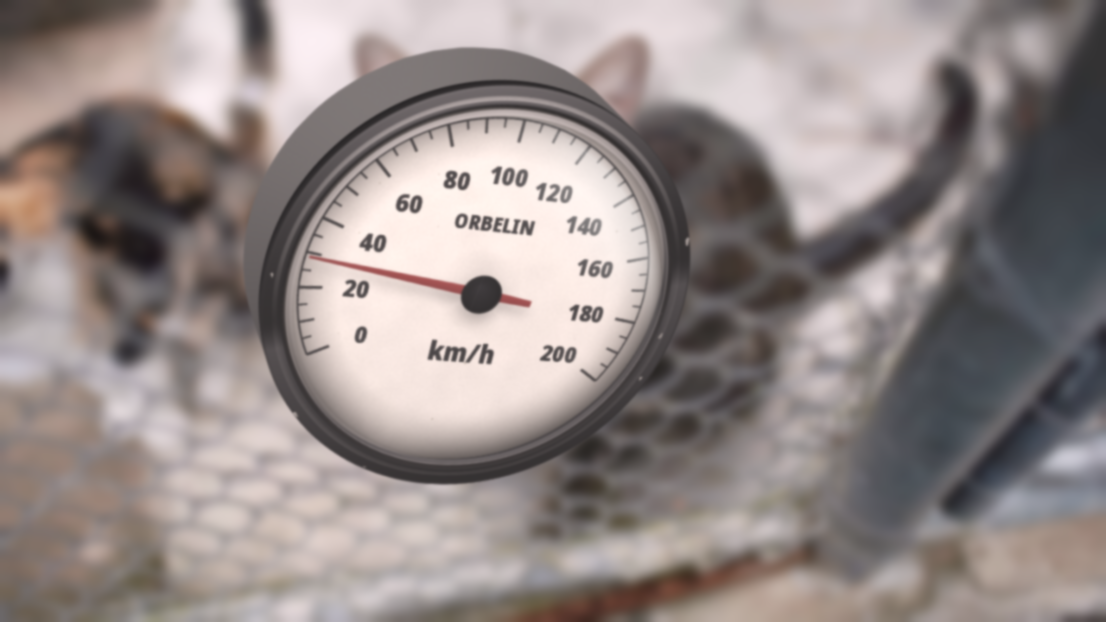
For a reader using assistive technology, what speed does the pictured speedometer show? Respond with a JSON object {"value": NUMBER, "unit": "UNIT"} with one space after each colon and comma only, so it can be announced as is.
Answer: {"value": 30, "unit": "km/h"}
